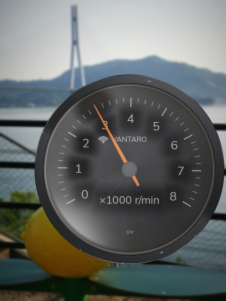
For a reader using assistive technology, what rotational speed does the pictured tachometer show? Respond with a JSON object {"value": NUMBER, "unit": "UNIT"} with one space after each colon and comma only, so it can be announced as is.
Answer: {"value": 3000, "unit": "rpm"}
